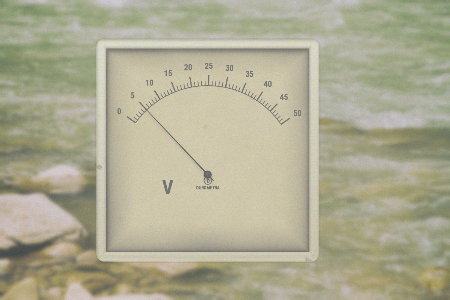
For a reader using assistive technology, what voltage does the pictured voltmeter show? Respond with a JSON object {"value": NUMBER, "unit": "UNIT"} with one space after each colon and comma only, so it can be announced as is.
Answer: {"value": 5, "unit": "V"}
